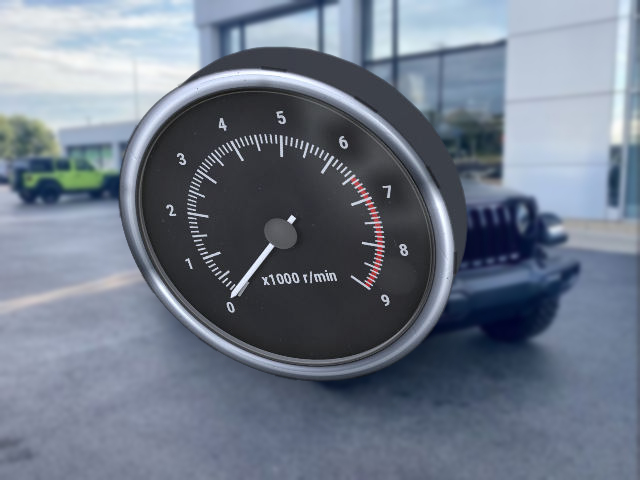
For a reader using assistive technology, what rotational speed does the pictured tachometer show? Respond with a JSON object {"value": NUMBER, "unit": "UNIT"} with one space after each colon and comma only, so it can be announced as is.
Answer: {"value": 100, "unit": "rpm"}
